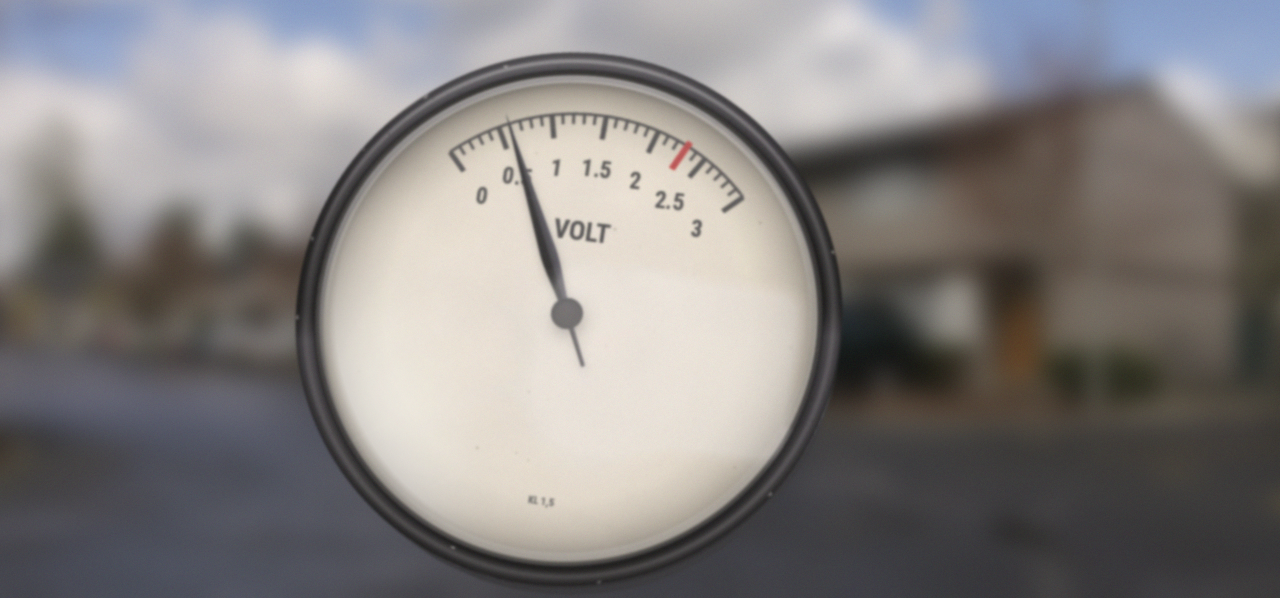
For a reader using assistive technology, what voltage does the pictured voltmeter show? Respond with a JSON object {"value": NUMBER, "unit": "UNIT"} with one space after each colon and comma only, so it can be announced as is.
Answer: {"value": 0.6, "unit": "V"}
